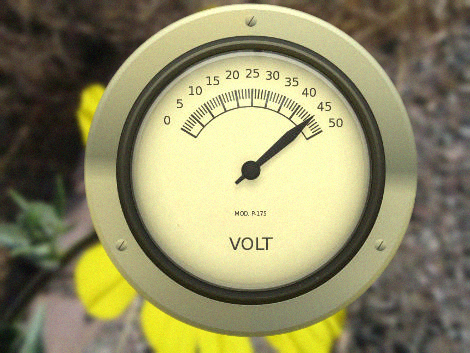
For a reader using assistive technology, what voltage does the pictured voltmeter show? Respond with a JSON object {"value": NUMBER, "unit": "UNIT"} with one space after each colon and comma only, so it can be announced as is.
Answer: {"value": 45, "unit": "V"}
